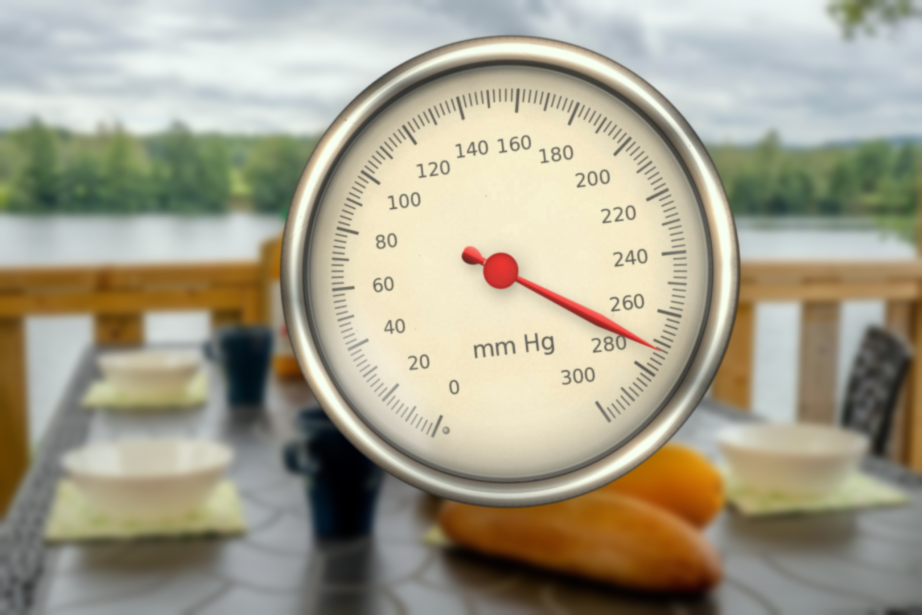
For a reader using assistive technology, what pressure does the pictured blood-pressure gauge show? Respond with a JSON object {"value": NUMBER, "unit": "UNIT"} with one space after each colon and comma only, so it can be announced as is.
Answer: {"value": 272, "unit": "mmHg"}
